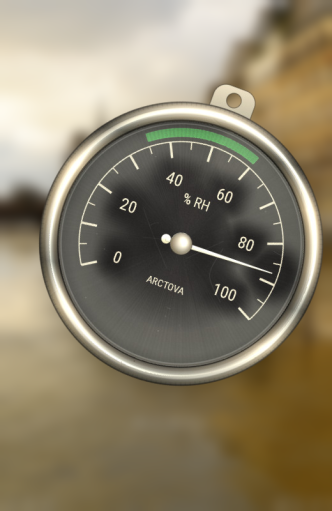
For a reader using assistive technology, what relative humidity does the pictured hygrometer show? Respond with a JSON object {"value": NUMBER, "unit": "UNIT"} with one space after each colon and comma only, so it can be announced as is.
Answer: {"value": 87.5, "unit": "%"}
